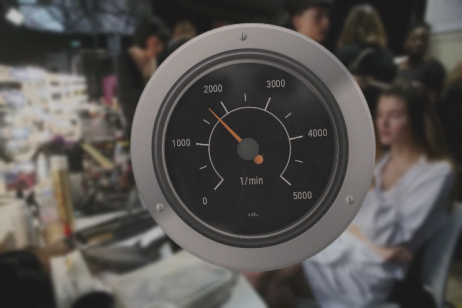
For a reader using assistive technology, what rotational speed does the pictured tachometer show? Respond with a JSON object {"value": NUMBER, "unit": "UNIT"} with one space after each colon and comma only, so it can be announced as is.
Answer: {"value": 1750, "unit": "rpm"}
